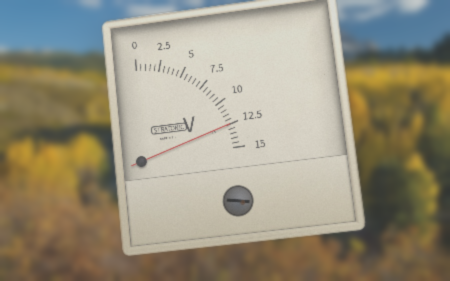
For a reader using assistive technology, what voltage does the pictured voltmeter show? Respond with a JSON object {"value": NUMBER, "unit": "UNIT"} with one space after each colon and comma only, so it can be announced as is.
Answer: {"value": 12.5, "unit": "V"}
